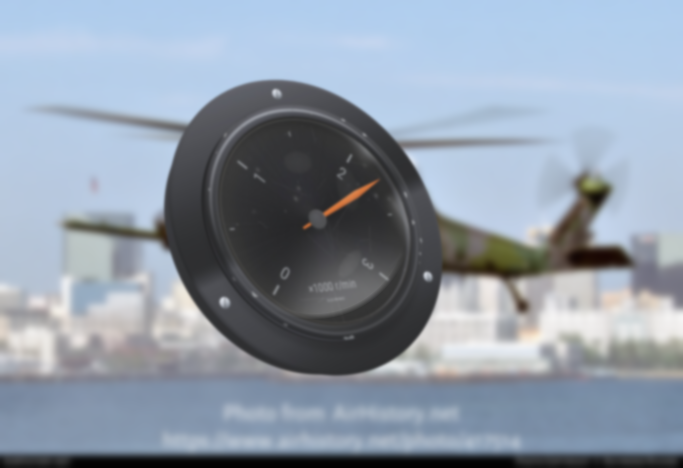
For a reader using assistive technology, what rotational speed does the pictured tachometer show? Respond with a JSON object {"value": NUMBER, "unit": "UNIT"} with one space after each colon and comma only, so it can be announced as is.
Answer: {"value": 2250, "unit": "rpm"}
